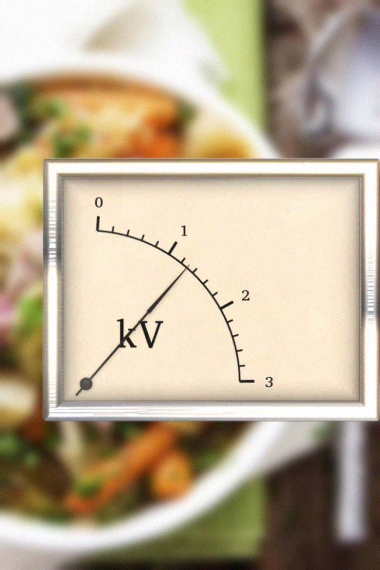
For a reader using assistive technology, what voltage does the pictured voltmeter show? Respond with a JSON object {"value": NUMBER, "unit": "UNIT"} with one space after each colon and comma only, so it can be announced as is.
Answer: {"value": 1.3, "unit": "kV"}
